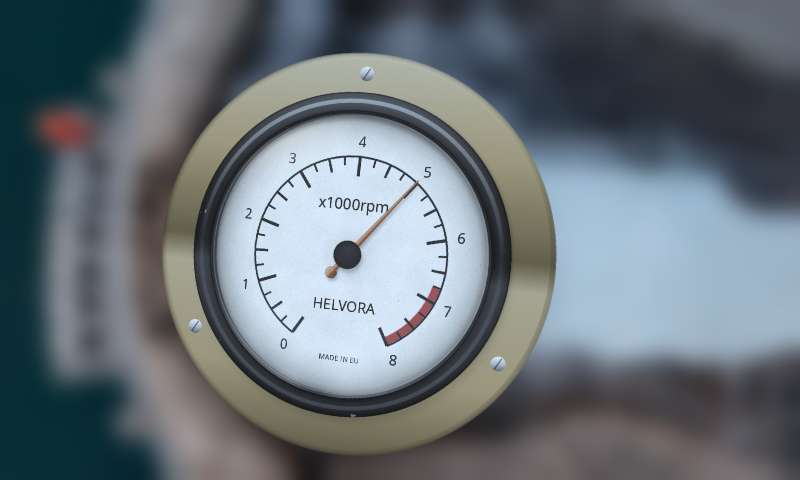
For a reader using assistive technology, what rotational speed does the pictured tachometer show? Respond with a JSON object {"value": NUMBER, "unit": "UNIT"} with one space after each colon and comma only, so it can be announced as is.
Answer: {"value": 5000, "unit": "rpm"}
